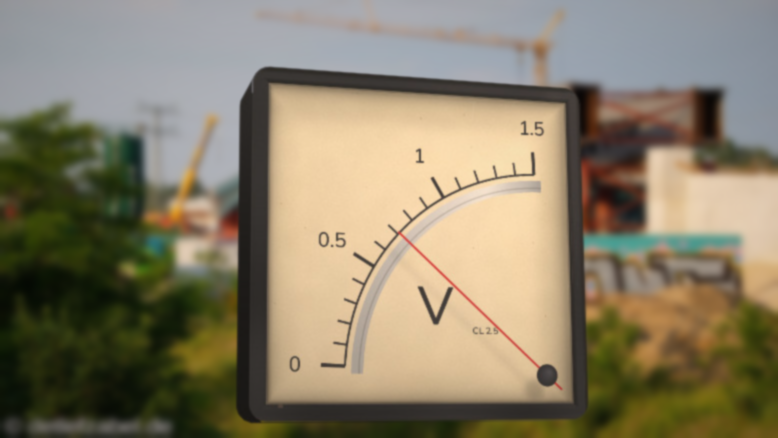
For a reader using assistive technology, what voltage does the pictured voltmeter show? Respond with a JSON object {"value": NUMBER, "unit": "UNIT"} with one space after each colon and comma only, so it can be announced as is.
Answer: {"value": 0.7, "unit": "V"}
